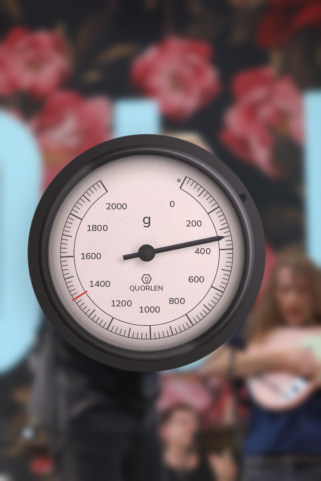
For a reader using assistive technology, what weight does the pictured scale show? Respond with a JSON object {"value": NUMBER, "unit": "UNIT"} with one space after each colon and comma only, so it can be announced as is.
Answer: {"value": 340, "unit": "g"}
